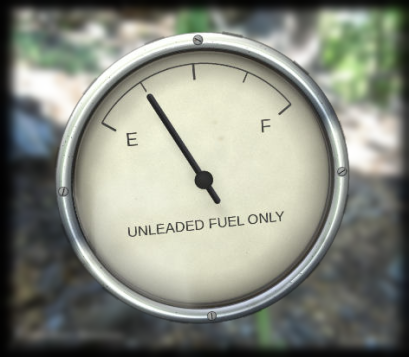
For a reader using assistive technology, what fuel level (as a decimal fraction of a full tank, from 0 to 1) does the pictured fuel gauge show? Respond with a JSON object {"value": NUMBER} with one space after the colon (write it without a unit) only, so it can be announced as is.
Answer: {"value": 0.25}
